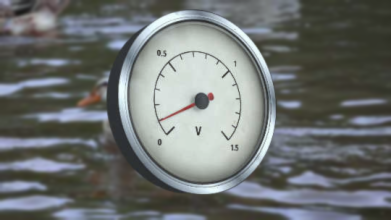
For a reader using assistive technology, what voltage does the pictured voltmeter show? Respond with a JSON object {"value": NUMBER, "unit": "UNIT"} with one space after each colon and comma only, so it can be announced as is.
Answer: {"value": 0.1, "unit": "V"}
